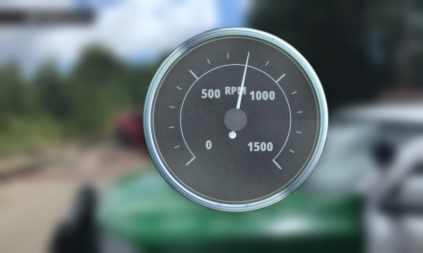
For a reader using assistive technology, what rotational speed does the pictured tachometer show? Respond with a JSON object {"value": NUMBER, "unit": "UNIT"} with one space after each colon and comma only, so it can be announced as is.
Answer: {"value": 800, "unit": "rpm"}
